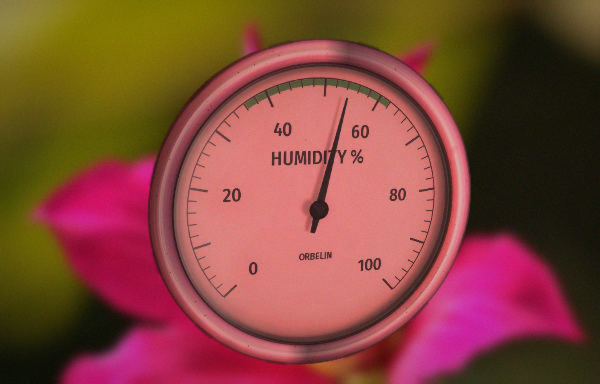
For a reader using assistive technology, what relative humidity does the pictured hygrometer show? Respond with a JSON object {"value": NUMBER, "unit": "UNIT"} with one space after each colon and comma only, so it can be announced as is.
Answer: {"value": 54, "unit": "%"}
